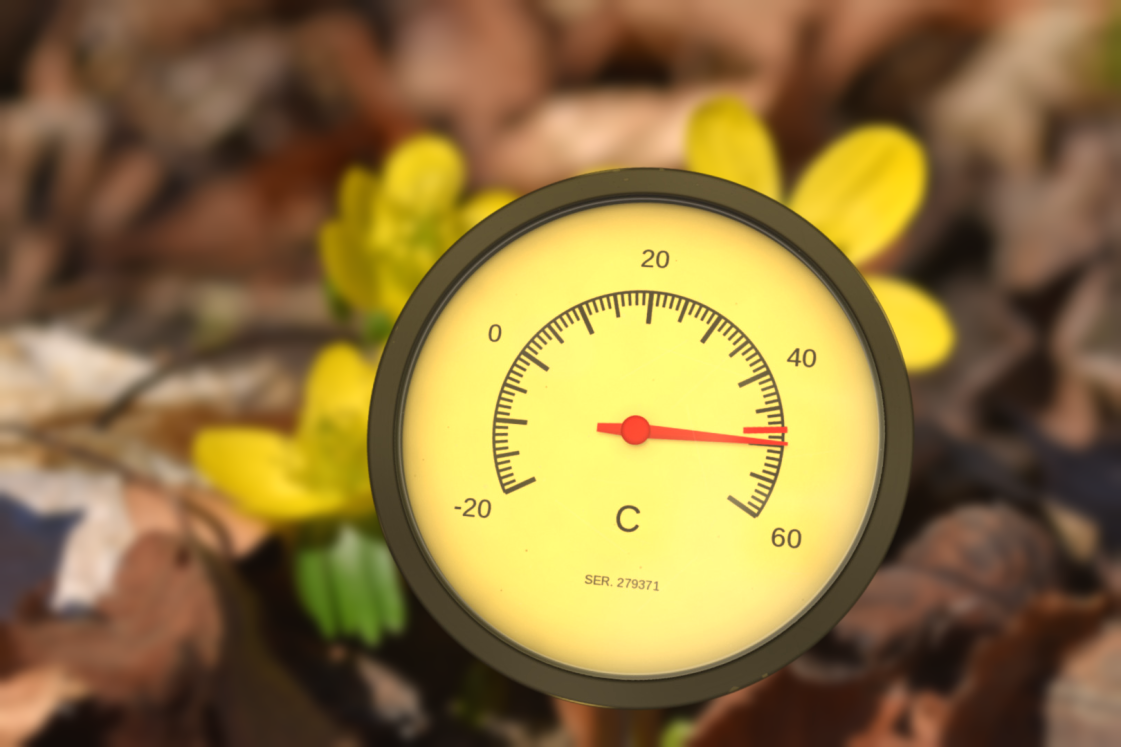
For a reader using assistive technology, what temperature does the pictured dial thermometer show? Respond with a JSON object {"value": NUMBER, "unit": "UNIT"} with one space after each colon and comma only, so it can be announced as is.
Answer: {"value": 50, "unit": "°C"}
